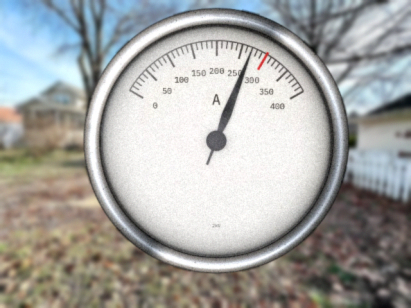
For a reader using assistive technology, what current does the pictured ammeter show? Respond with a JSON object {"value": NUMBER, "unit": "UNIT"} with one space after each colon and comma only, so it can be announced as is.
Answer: {"value": 270, "unit": "A"}
